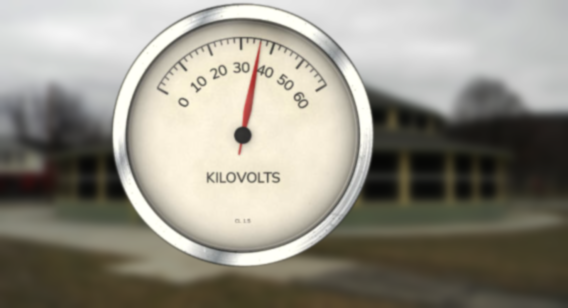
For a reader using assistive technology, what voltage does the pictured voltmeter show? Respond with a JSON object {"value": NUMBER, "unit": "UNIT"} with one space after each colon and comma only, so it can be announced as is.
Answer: {"value": 36, "unit": "kV"}
